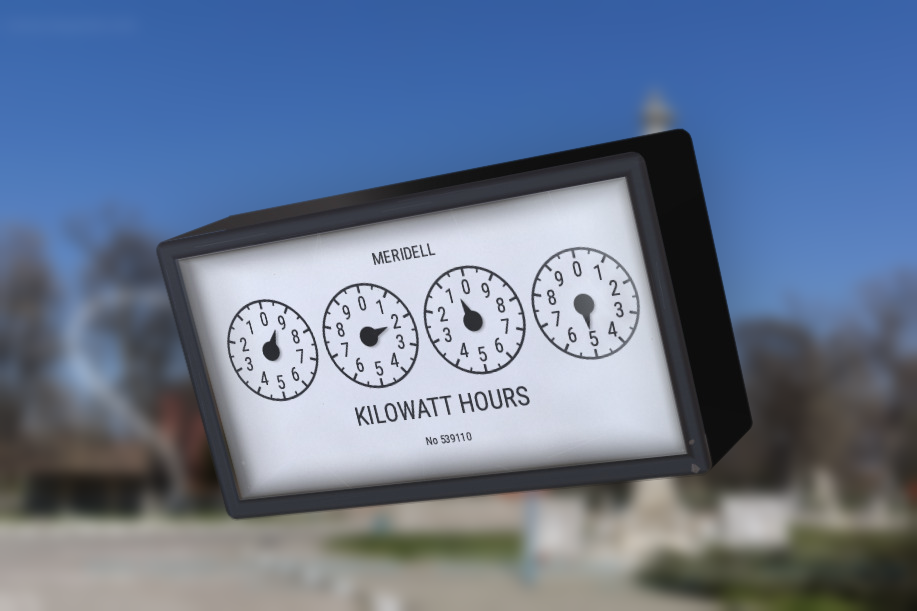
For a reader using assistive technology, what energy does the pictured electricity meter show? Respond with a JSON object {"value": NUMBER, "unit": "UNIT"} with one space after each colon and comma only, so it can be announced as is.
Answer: {"value": 9205, "unit": "kWh"}
